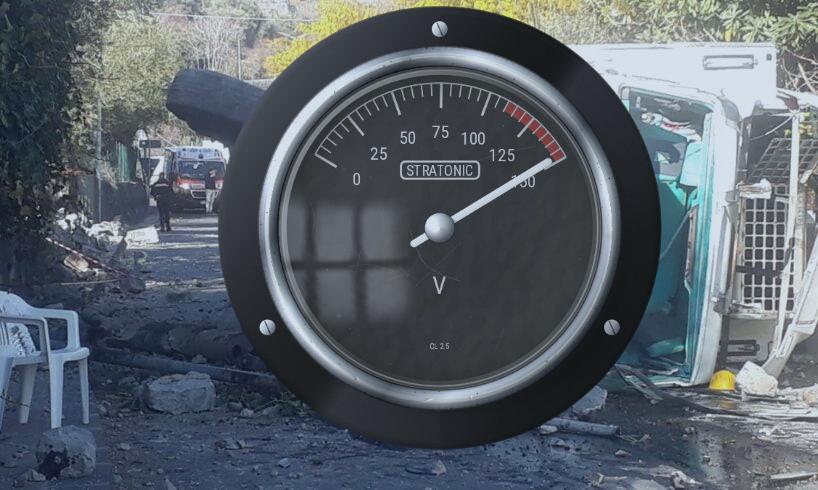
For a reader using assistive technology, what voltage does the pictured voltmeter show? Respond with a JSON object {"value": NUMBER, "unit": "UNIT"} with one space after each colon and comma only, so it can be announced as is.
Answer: {"value": 147.5, "unit": "V"}
